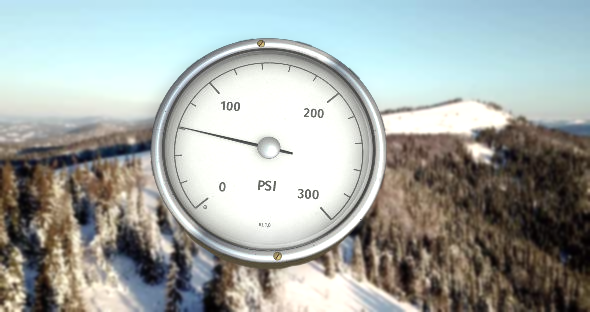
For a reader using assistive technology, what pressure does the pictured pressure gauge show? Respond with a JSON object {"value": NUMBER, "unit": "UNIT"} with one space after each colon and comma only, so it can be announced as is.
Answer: {"value": 60, "unit": "psi"}
